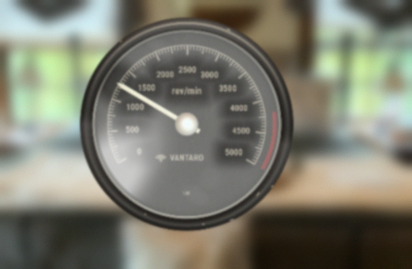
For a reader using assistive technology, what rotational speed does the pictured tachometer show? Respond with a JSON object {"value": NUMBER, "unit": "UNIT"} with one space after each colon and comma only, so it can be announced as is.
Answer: {"value": 1250, "unit": "rpm"}
